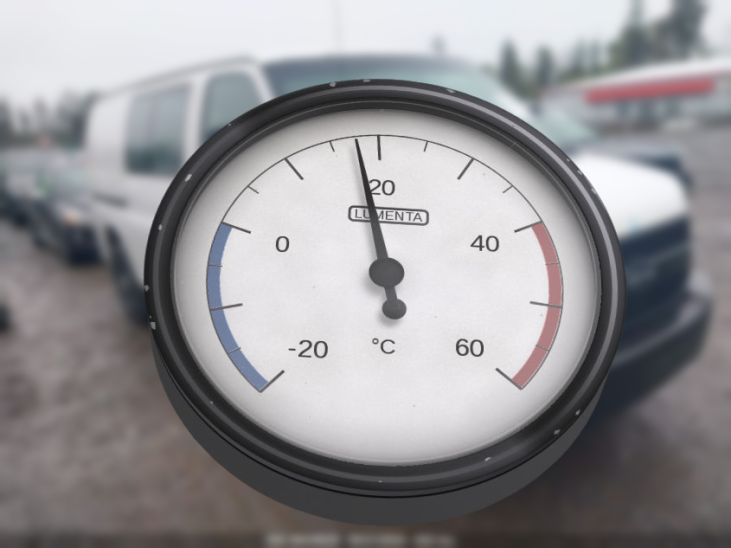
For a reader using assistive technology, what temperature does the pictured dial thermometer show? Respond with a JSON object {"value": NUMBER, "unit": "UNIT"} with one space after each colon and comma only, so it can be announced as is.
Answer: {"value": 17.5, "unit": "°C"}
